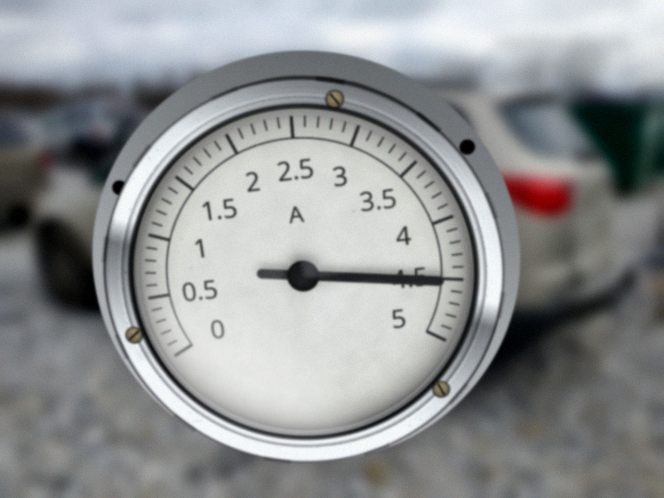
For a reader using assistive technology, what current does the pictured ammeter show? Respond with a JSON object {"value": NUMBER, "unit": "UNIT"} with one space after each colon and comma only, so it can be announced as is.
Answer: {"value": 4.5, "unit": "A"}
